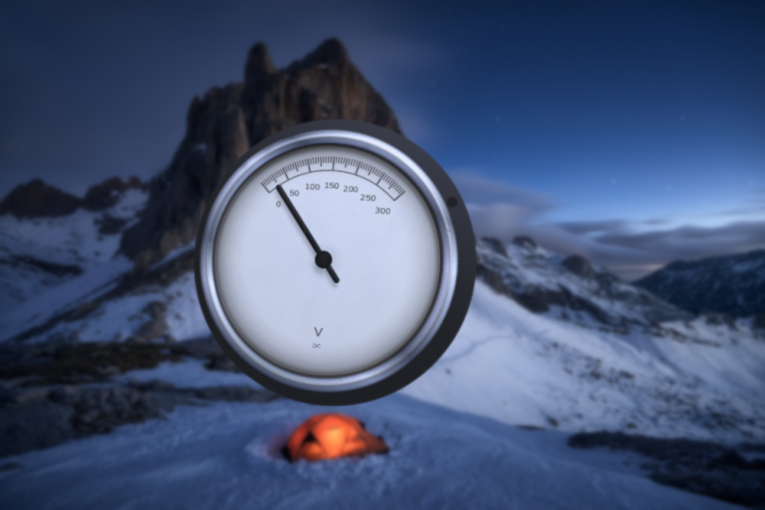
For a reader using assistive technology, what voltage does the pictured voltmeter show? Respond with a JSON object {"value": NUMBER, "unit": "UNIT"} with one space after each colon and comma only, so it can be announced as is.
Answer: {"value": 25, "unit": "V"}
